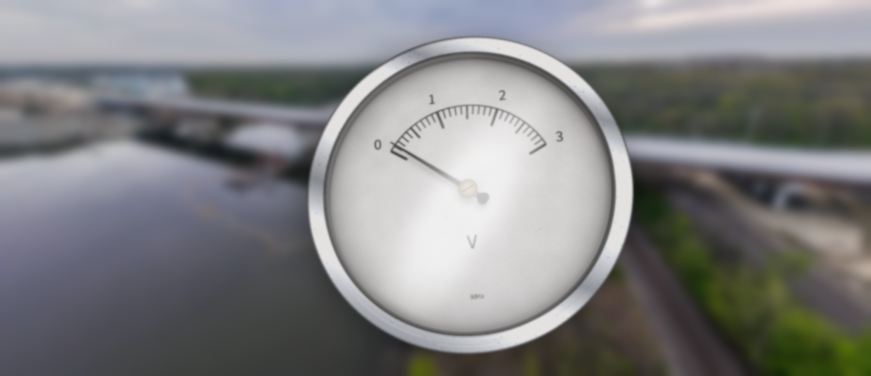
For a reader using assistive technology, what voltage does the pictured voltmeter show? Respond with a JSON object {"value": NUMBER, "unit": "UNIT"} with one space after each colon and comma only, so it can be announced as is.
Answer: {"value": 0.1, "unit": "V"}
